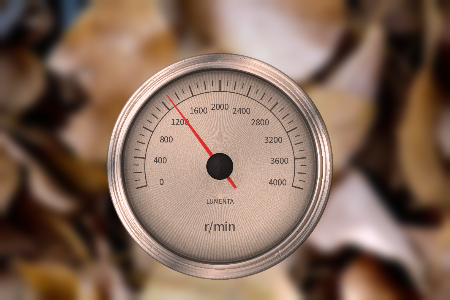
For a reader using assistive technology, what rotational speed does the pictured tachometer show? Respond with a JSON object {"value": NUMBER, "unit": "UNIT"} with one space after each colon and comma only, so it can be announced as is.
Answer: {"value": 1300, "unit": "rpm"}
